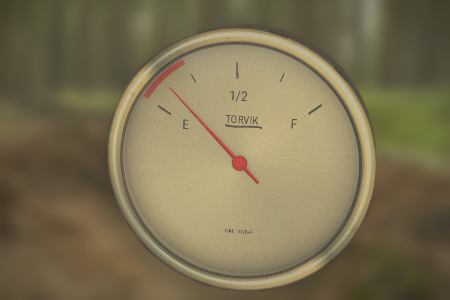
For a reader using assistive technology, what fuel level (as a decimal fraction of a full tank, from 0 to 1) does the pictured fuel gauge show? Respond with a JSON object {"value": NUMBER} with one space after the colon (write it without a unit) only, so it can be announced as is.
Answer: {"value": 0.125}
